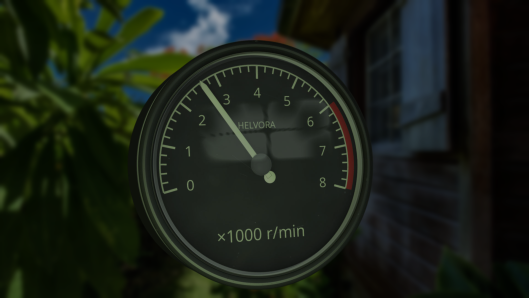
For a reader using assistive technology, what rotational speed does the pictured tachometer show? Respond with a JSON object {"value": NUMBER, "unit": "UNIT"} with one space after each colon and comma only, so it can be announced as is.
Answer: {"value": 2600, "unit": "rpm"}
